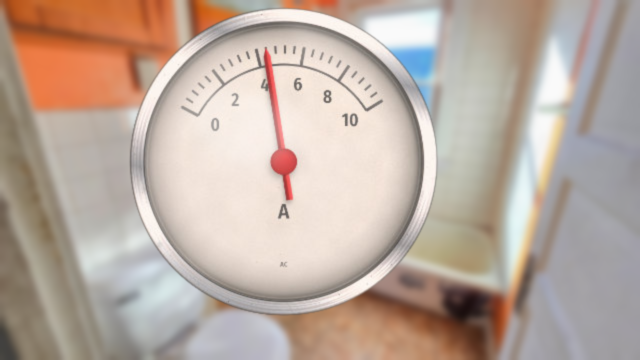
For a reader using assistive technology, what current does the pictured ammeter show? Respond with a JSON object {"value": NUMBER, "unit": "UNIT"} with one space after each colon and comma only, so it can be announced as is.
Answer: {"value": 4.4, "unit": "A"}
